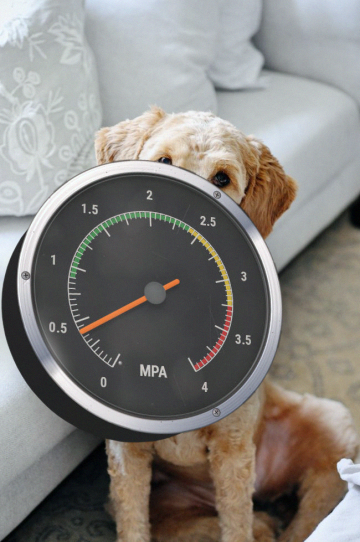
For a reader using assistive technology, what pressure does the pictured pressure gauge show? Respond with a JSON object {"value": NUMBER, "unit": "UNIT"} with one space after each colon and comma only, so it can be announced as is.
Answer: {"value": 0.4, "unit": "MPa"}
